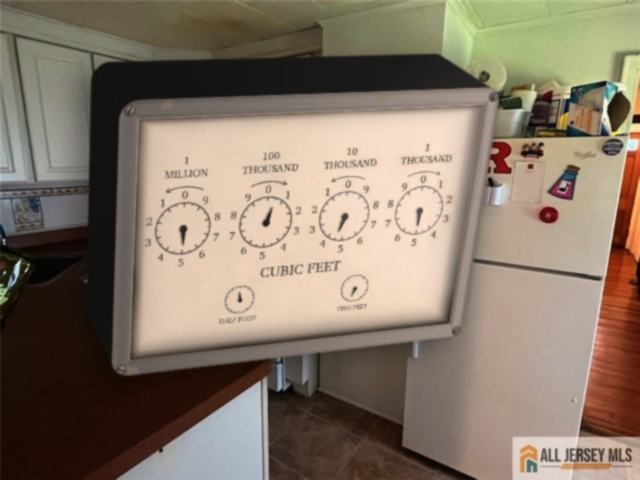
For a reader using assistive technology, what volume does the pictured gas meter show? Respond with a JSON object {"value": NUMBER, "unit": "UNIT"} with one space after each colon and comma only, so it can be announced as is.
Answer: {"value": 504500, "unit": "ft³"}
